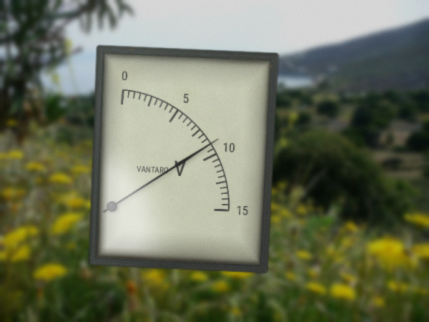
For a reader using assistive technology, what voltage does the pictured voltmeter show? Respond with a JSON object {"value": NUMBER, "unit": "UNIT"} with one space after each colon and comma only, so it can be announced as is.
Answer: {"value": 9, "unit": "V"}
